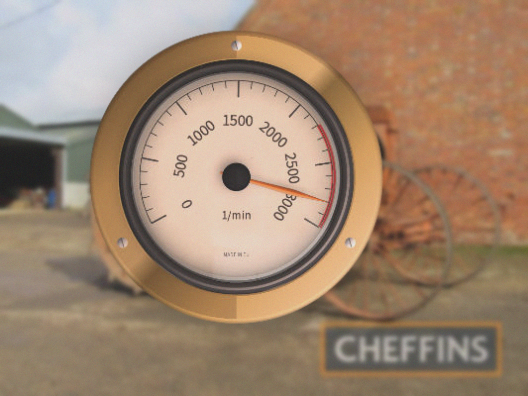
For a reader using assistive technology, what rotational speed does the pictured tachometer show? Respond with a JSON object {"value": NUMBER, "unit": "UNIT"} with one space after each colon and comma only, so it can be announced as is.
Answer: {"value": 2800, "unit": "rpm"}
